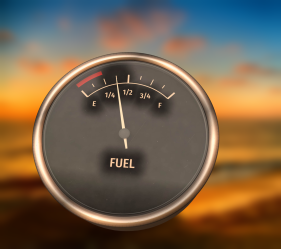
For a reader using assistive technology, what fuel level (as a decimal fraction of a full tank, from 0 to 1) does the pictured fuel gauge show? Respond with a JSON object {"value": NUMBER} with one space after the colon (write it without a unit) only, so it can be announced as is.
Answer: {"value": 0.375}
